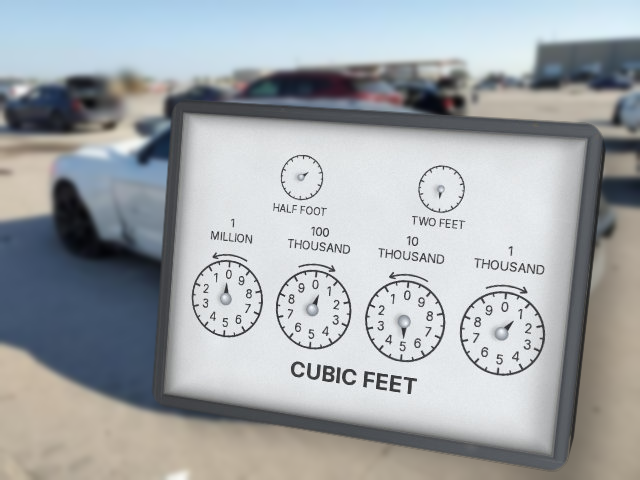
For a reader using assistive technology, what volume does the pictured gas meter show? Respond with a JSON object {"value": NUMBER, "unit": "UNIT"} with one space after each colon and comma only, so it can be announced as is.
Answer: {"value": 5100, "unit": "ft³"}
